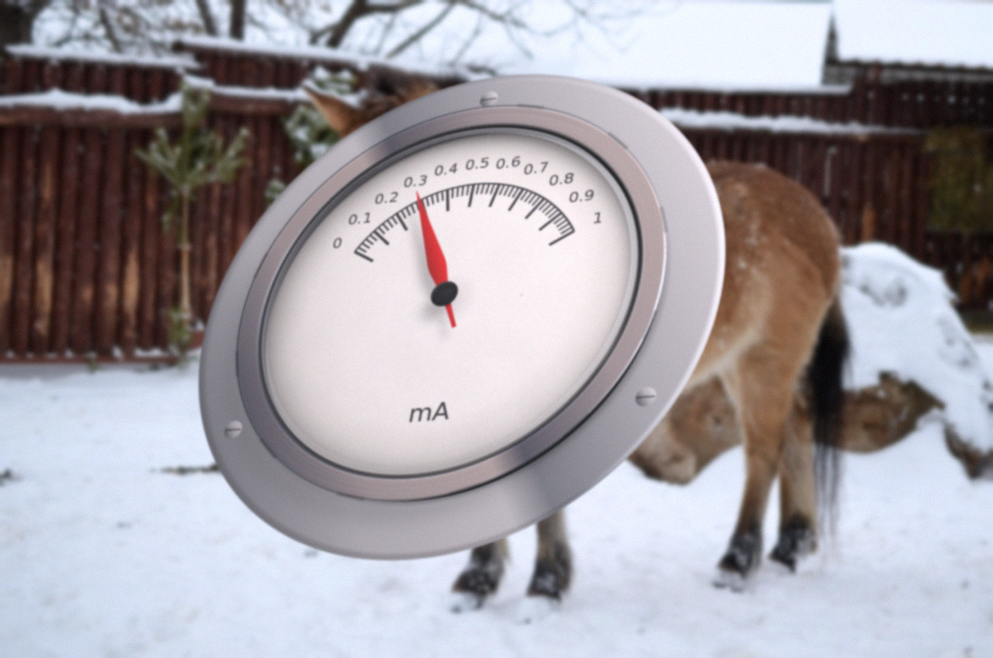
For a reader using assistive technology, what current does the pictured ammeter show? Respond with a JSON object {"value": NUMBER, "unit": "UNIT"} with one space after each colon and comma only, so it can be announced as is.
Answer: {"value": 0.3, "unit": "mA"}
